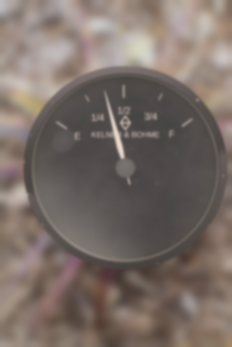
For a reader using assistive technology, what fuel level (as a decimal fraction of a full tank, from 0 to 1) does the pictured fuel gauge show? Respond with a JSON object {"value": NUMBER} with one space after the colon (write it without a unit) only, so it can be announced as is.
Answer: {"value": 0.375}
